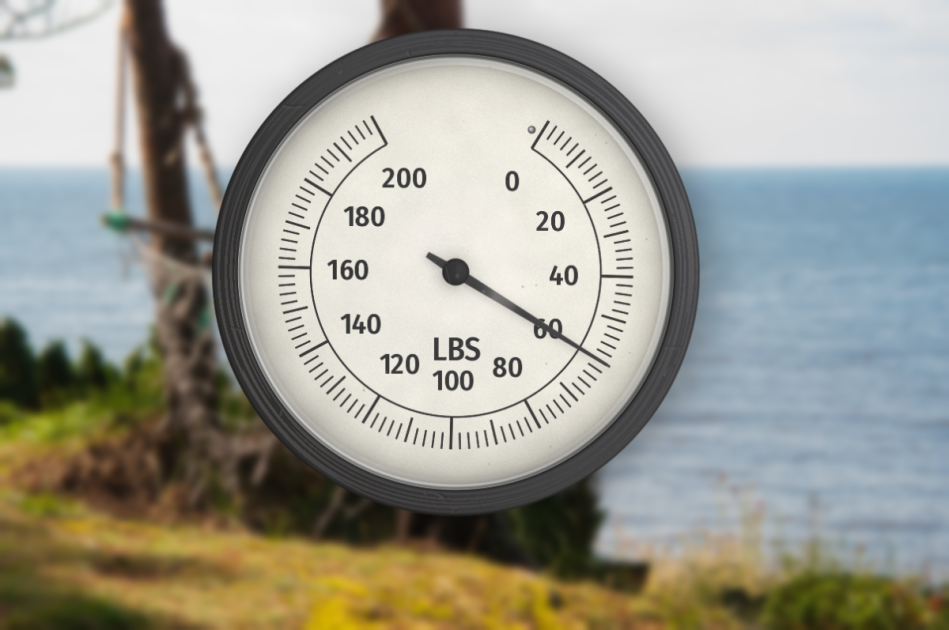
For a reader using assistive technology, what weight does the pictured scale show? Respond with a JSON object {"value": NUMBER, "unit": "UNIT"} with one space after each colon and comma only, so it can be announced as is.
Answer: {"value": 60, "unit": "lb"}
